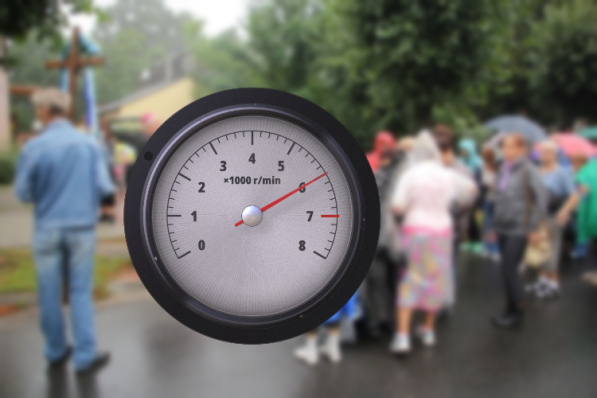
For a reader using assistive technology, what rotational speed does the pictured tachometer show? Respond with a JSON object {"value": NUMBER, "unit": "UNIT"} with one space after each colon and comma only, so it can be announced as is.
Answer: {"value": 6000, "unit": "rpm"}
